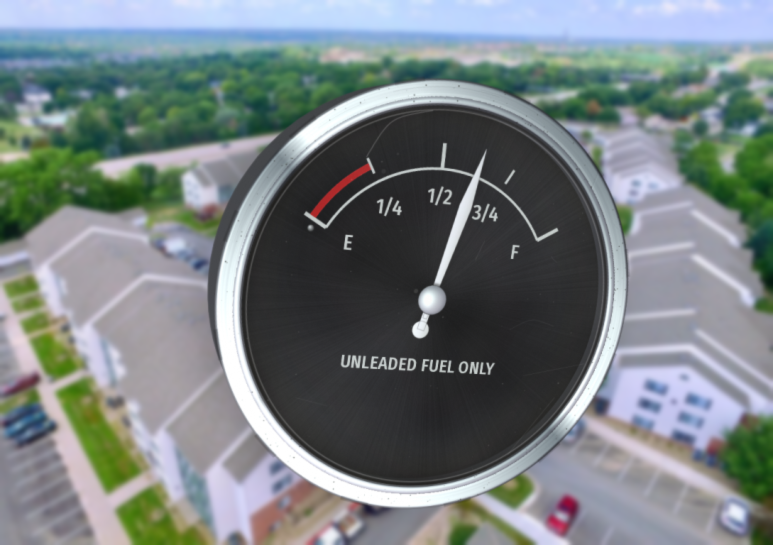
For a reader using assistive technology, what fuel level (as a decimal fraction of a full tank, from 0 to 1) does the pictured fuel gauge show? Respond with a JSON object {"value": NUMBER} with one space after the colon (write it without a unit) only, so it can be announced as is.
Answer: {"value": 0.625}
